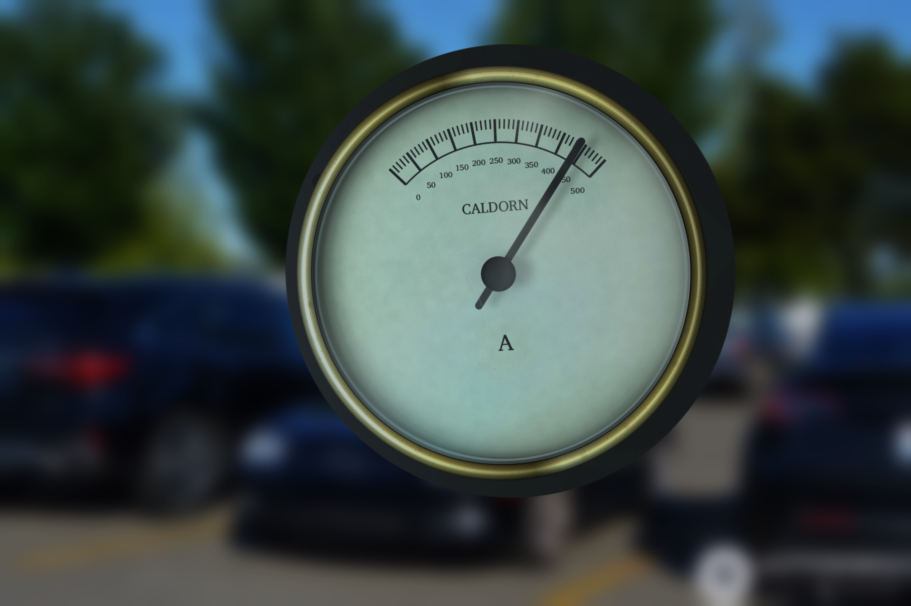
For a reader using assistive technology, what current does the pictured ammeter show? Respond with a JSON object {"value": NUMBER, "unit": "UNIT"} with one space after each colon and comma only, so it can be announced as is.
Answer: {"value": 440, "unit": "A"}
